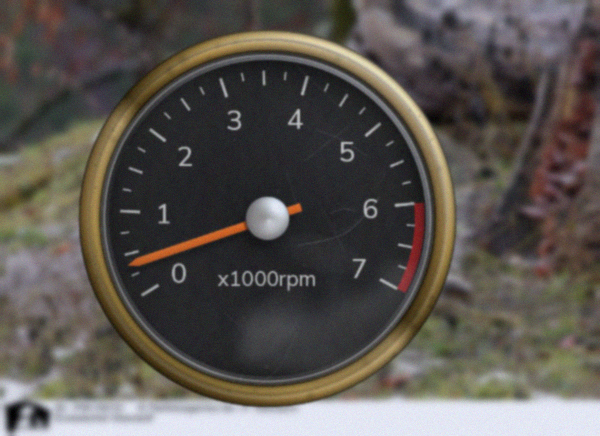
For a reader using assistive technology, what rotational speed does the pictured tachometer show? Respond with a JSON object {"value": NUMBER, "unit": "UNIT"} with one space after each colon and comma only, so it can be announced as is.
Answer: {"value": 375, "unit": "rpm"}
